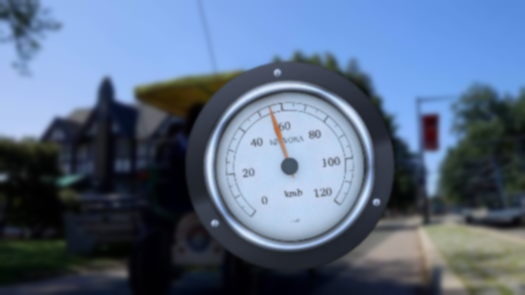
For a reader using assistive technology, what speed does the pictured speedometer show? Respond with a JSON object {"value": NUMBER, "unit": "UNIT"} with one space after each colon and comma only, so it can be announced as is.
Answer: {"value": 55, "unit": "km/h"}
